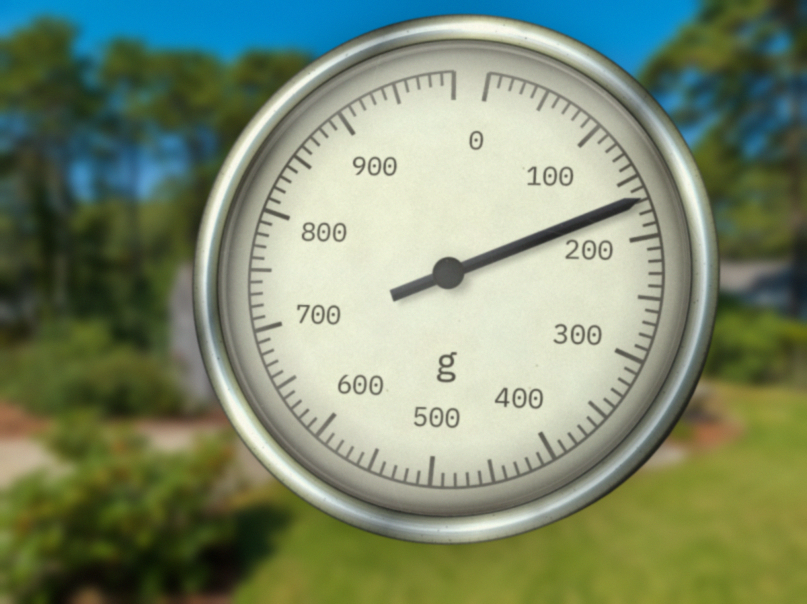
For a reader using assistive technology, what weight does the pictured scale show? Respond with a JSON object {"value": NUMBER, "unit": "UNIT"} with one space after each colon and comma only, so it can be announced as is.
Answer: {"value": 170, "unit": "g"}
